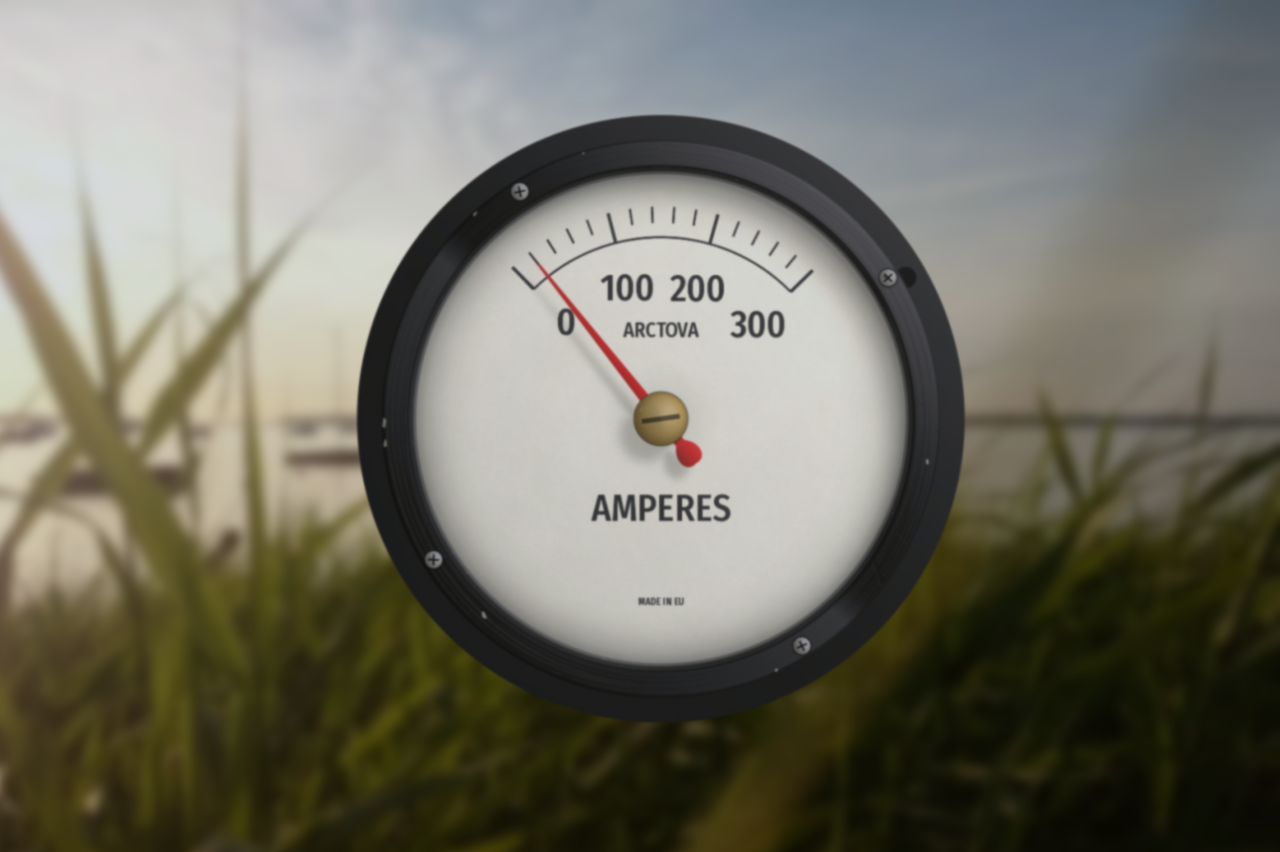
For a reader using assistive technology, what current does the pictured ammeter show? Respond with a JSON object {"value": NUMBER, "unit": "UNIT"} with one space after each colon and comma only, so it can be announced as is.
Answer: {"value": 20, "unit": "A"}
